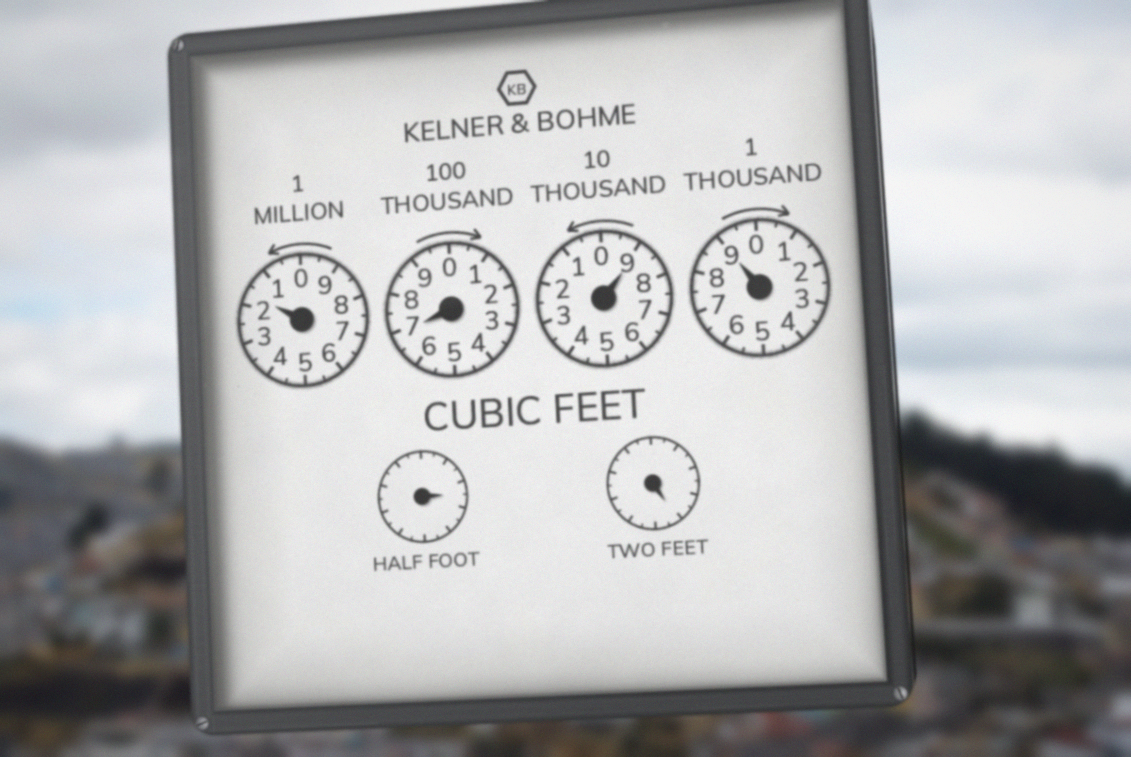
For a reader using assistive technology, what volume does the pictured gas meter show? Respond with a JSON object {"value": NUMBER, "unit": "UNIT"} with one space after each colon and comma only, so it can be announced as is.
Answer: {"value": 168900, "unit": "ft³"}
